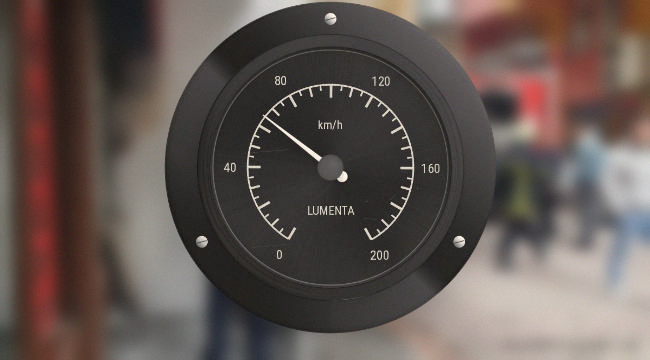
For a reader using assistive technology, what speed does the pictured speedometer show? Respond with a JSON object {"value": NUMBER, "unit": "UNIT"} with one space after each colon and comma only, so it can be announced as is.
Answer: {"value": 65, "unit": "km/h"}
